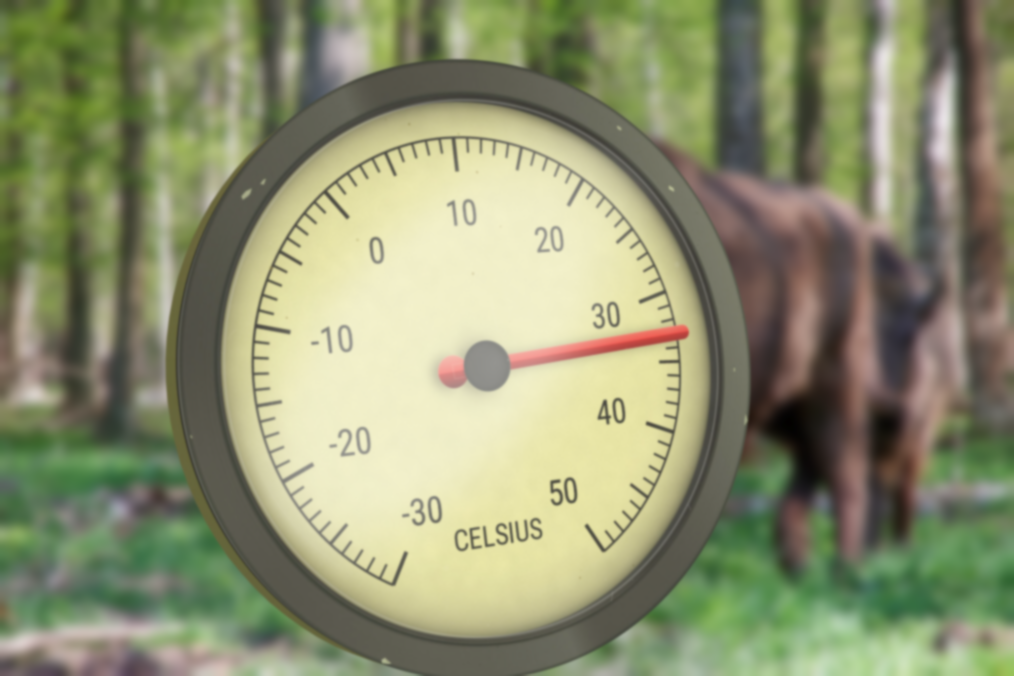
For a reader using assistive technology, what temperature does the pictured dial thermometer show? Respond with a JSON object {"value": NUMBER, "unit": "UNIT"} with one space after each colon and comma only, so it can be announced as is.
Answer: {"value": 33, "unit": "°C"}
